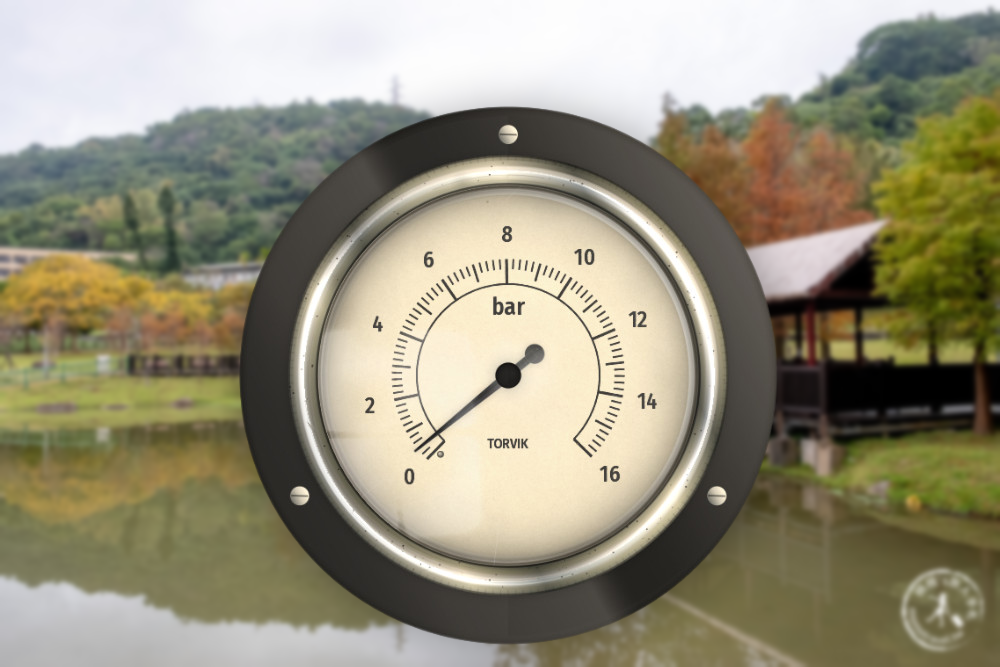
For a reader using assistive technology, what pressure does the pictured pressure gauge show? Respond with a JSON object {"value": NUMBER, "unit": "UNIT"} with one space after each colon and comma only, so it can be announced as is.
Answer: {"value": 0.4, "unit": "bar"}
